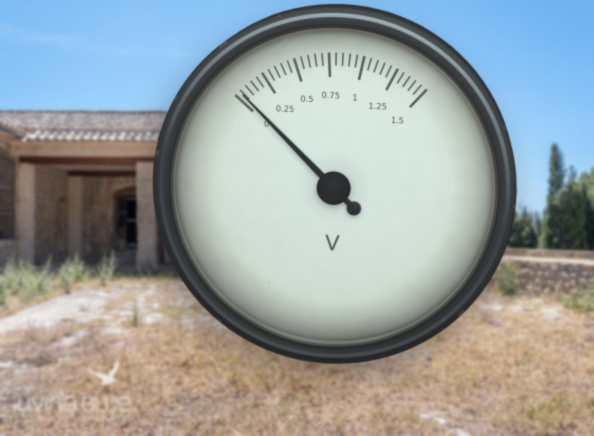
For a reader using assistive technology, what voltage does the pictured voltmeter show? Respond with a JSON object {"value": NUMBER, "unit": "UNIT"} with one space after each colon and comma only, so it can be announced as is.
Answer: {"value": 0.05, "unit": "V"}
